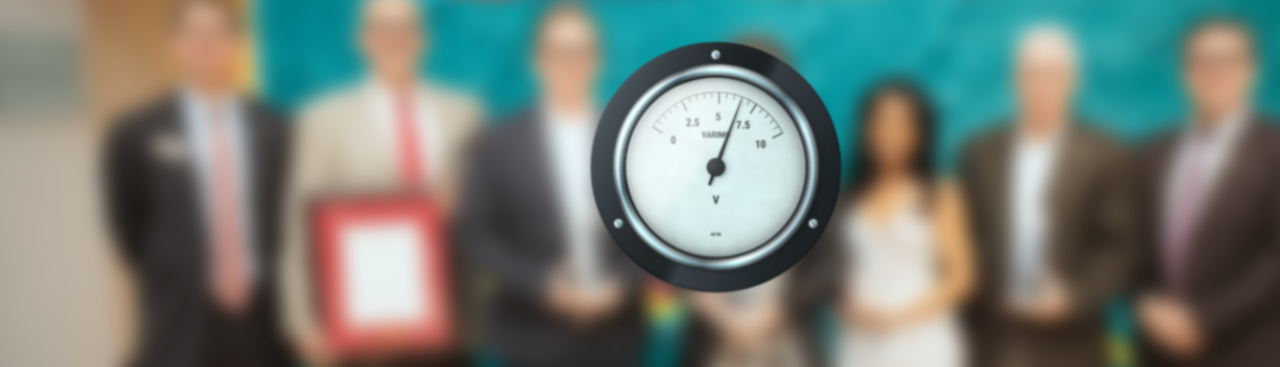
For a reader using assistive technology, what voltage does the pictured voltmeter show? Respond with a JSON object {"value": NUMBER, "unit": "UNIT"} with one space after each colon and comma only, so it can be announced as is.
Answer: {"value": 6.5, "unit": "V"}
